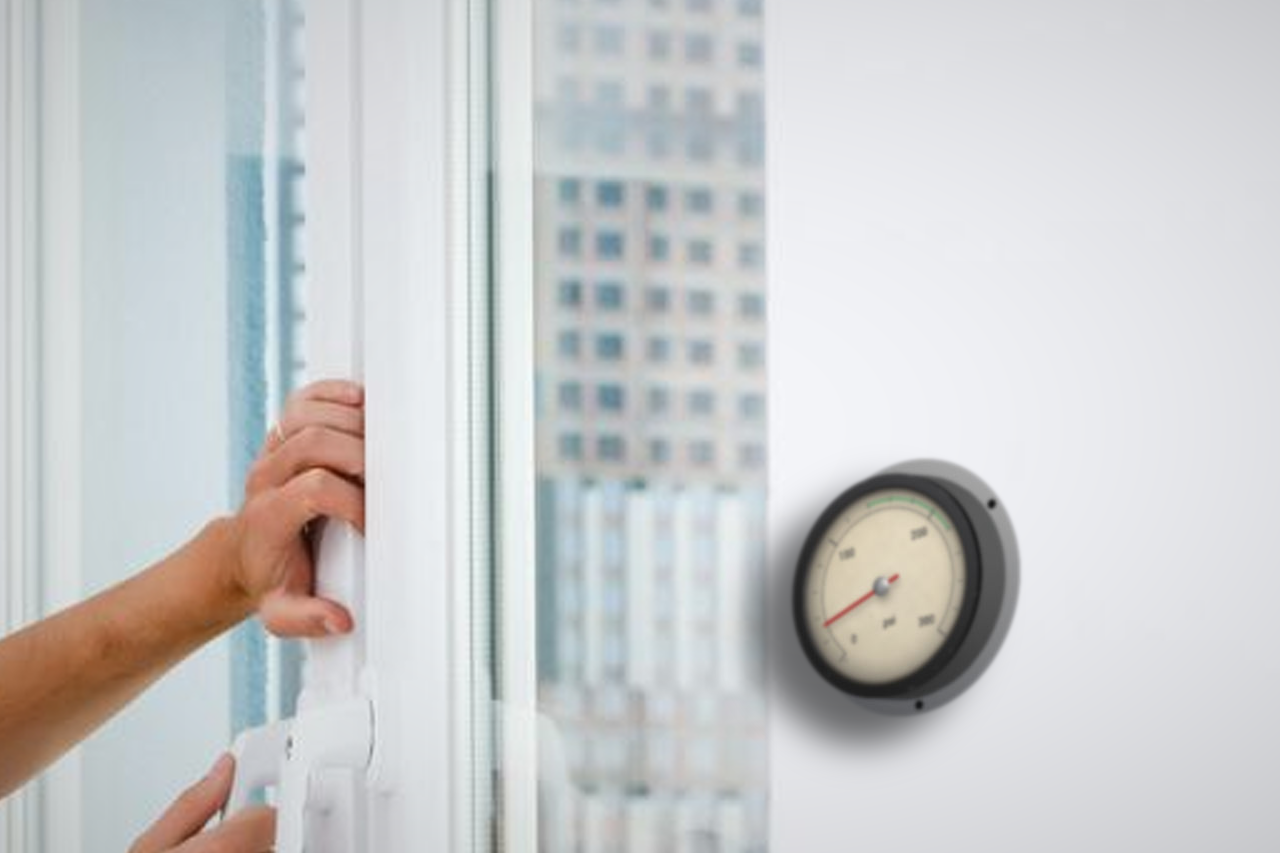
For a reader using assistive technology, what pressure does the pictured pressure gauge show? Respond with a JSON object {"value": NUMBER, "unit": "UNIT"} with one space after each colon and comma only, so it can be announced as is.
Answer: {"value": 30, "unit": "psi"}
